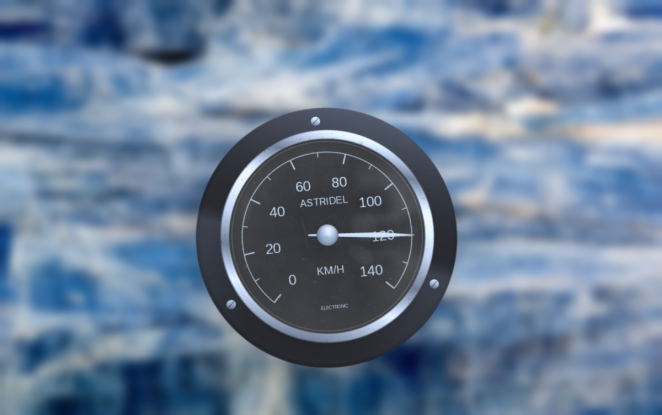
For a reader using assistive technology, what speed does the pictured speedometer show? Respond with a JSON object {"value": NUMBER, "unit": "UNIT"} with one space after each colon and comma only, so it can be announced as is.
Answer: {"value": 120, "unit": "km/h"}
